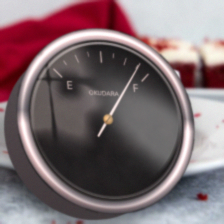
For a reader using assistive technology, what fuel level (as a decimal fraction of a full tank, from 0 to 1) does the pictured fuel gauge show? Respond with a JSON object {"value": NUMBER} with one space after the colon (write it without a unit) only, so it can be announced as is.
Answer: {"value": 0.875}
